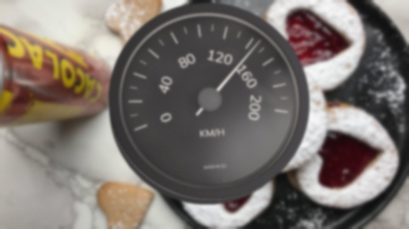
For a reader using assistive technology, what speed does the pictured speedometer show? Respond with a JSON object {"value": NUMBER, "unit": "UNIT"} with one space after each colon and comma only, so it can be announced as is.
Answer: {"value": 145, "unit": "km/h"}
